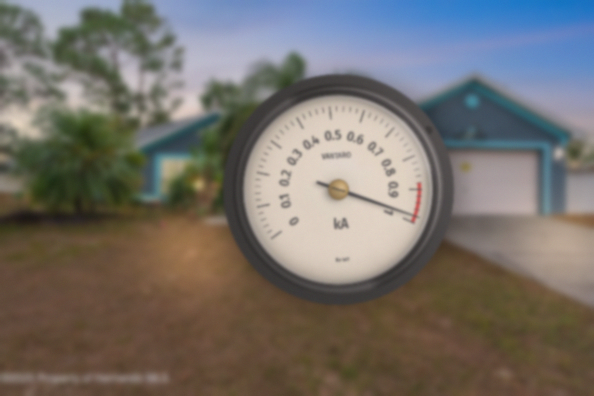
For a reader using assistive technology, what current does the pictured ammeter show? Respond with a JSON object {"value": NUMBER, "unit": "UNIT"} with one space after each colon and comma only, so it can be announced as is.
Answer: {"value": 0.98, "unit": "kA"}
